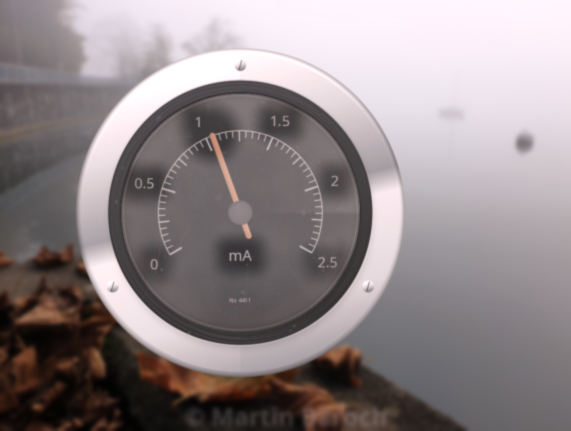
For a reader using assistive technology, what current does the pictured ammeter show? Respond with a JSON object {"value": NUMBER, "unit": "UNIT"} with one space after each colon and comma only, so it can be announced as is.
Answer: {"value": 1.05, "unit": "mA"}
